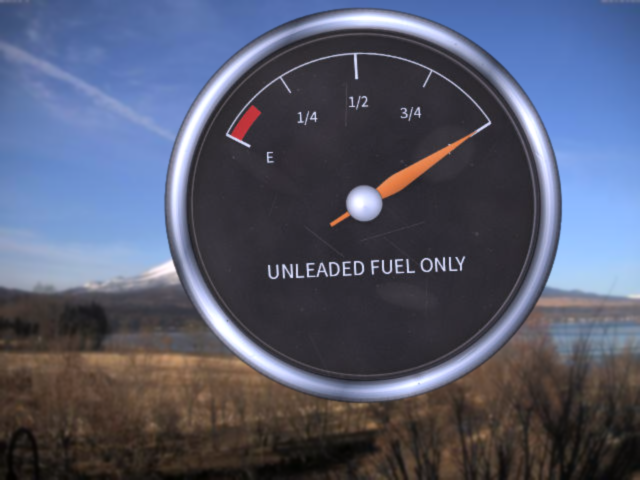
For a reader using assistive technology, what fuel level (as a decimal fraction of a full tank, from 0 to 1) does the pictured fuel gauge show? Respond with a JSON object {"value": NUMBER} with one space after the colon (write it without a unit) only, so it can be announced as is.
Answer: {"value": 1}
